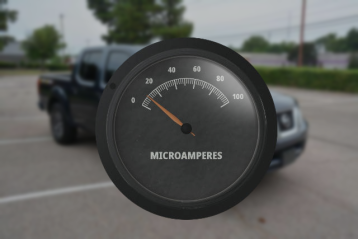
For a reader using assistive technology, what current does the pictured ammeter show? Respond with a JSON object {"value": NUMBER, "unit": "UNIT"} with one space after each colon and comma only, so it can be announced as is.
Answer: {"value": 10, "unit": "µA"}
